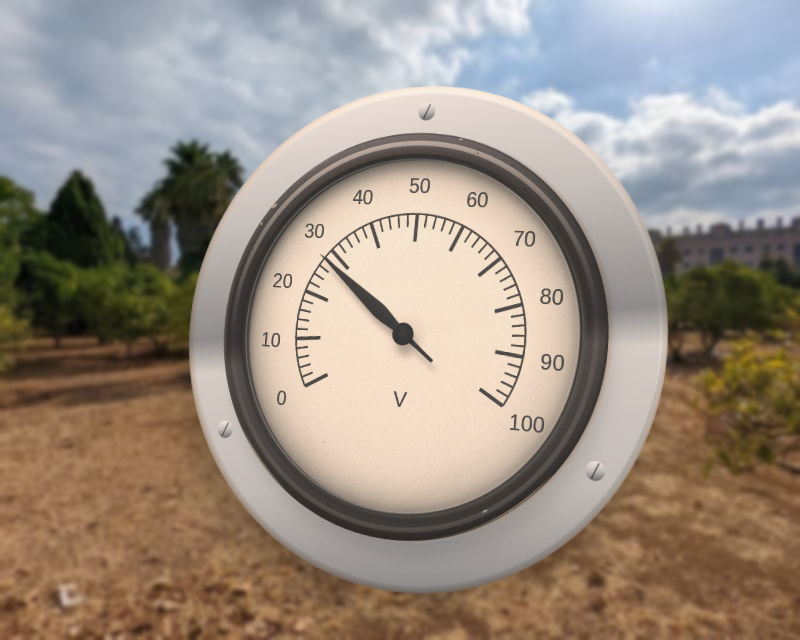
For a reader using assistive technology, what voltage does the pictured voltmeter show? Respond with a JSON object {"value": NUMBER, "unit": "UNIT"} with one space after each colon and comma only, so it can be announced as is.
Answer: {"value": 28, "unit": "V"}
